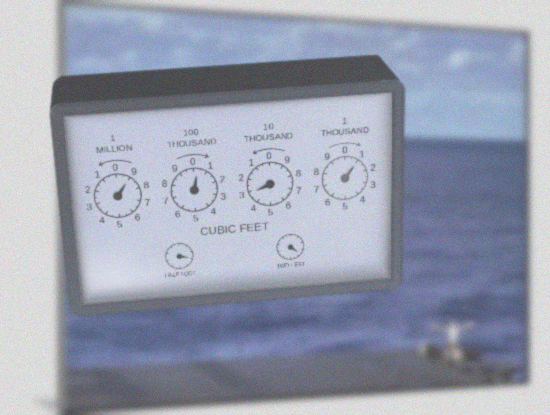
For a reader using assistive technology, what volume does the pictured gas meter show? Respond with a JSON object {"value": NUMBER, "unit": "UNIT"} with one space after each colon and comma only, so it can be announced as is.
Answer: {"value": 903100, "unit": "ft³"}
